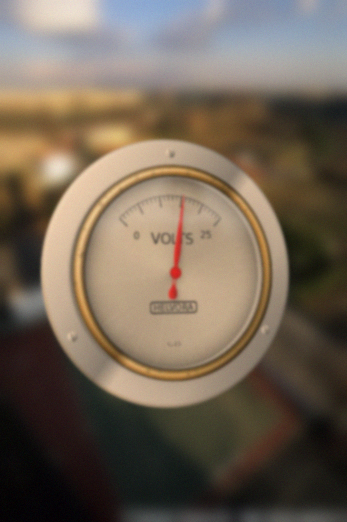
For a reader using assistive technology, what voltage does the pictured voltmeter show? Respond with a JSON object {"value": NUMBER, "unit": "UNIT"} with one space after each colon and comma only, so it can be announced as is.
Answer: {"value": 15, "unit": "V"}
